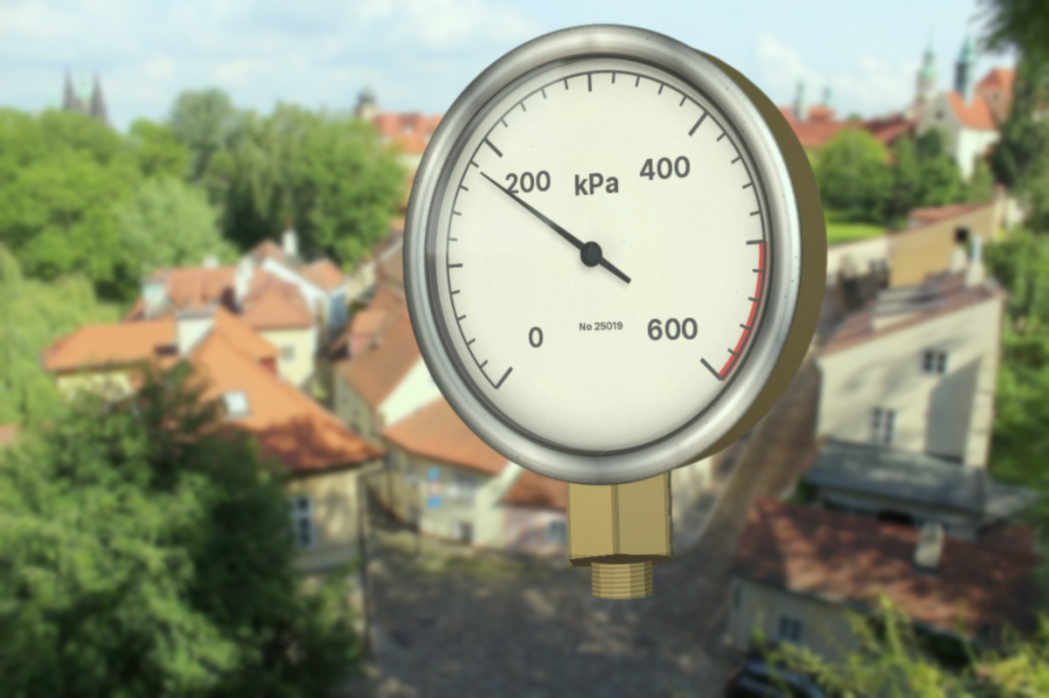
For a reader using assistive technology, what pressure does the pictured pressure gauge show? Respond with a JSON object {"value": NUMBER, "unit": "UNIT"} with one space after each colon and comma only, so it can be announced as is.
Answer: {"value": 180, "unit": "kPa"}
